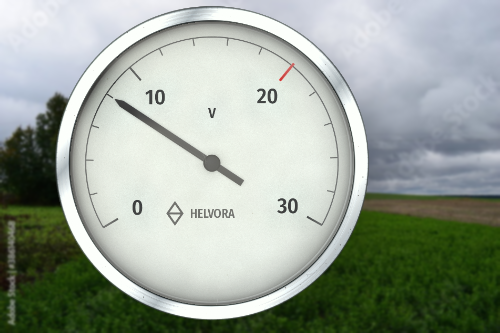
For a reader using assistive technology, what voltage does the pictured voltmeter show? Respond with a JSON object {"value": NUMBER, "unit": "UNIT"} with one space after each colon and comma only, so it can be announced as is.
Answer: {"value": 8, "unit": "V"}
